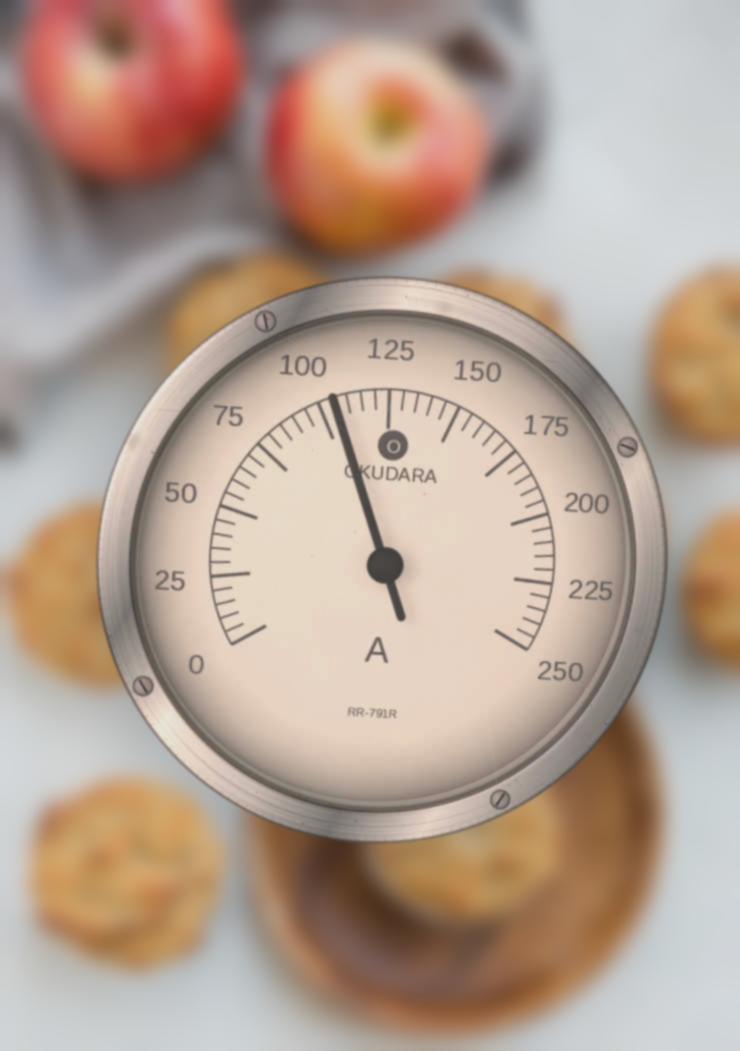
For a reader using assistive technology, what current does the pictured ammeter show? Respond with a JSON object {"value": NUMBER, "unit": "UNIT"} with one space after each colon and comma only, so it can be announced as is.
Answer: {"value": 105, "unit": "A"}
